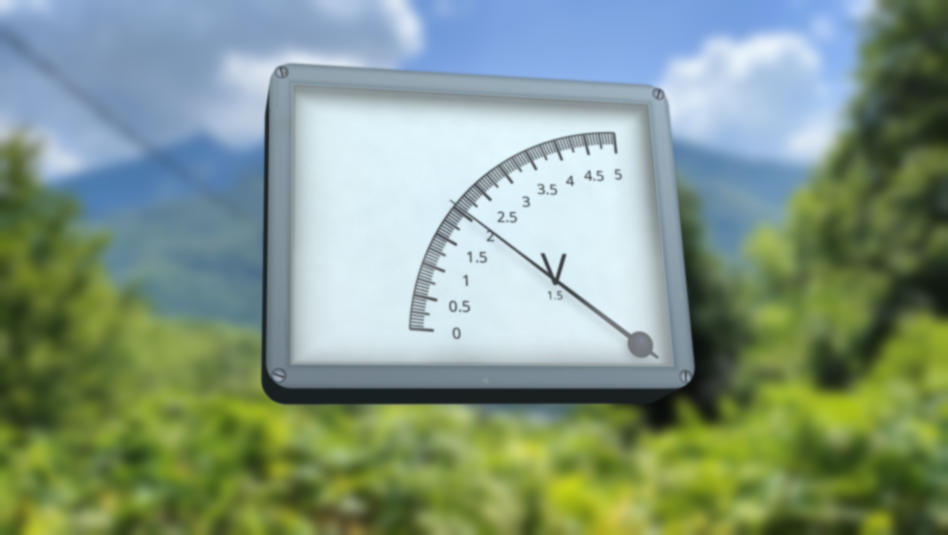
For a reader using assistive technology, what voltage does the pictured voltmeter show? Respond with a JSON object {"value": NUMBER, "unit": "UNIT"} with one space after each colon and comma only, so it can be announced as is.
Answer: {"value": 2, "unit": "V"}
